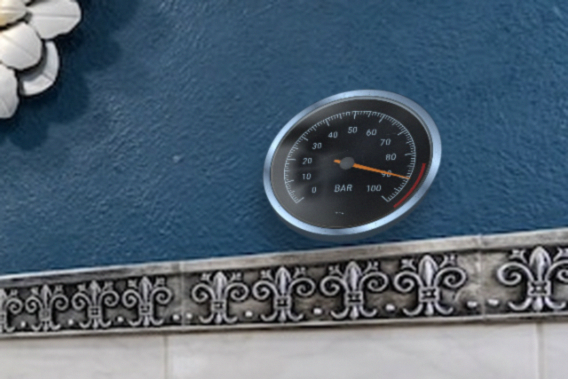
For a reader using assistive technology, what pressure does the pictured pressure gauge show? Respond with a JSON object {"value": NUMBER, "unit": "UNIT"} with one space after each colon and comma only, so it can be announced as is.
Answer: {"value": 90, "unit": "bar"}
